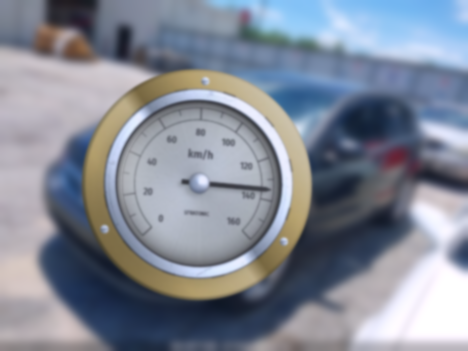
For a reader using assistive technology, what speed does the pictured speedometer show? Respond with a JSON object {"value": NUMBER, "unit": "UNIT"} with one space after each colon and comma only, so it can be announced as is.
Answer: {"value": 135, "unit": "km/h"}
